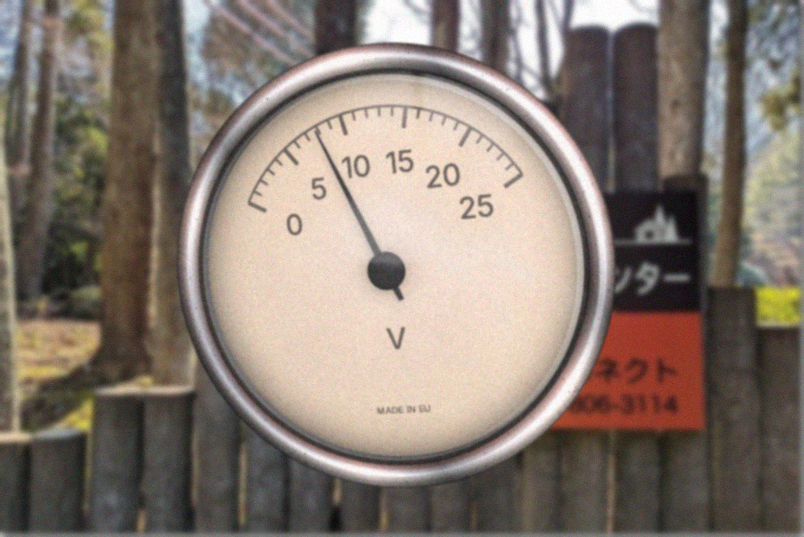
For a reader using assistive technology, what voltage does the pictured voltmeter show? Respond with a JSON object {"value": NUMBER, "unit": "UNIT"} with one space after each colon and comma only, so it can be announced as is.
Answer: {"value": 8, "unit": "V"}
